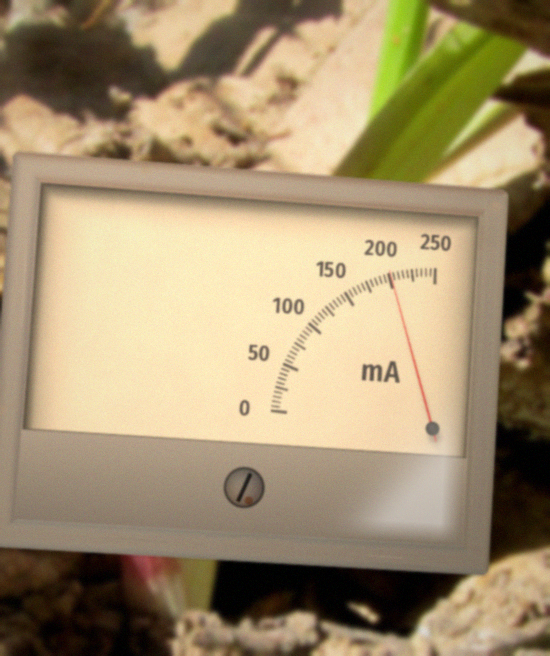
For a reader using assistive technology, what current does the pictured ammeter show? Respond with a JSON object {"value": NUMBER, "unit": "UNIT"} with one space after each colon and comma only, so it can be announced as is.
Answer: {"value": 200, "unit": "mA"}
